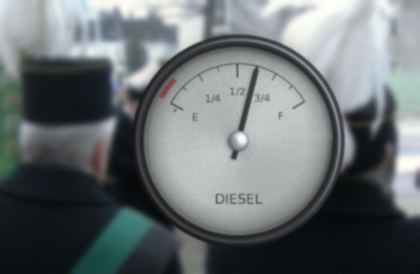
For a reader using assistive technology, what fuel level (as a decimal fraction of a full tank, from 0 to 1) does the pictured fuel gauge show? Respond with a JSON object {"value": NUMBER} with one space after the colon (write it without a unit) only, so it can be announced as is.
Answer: {"value": 0.625}
